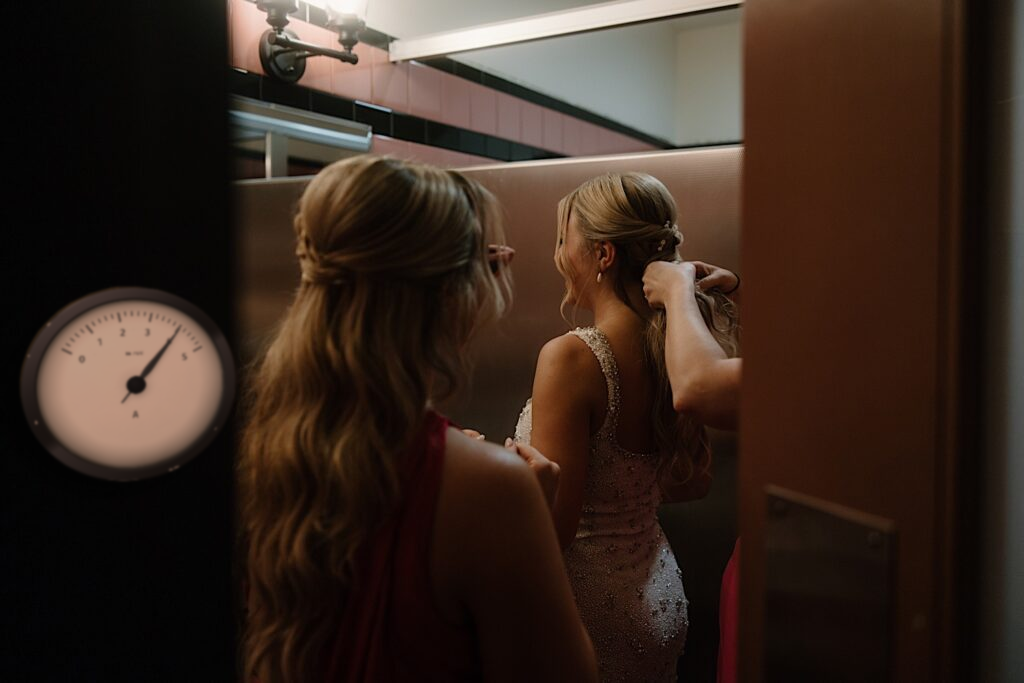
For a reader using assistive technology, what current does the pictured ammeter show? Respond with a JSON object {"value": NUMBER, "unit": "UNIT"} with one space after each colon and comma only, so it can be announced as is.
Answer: {"value": 4, "unit": "A"}
